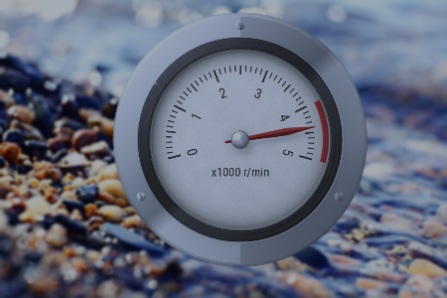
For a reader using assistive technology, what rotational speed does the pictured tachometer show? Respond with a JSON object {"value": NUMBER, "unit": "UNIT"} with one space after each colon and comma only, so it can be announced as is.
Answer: {"value": 4400, "unit": "rpm"}
